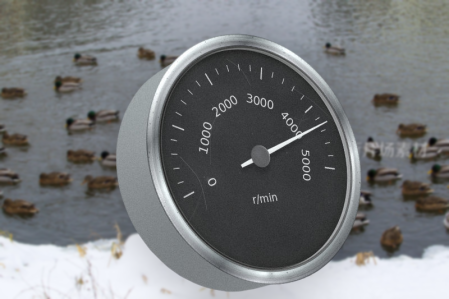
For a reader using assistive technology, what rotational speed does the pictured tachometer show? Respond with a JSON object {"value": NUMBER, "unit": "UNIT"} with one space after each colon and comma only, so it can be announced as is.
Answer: {"value": 4300, "unit": "rpm"}
